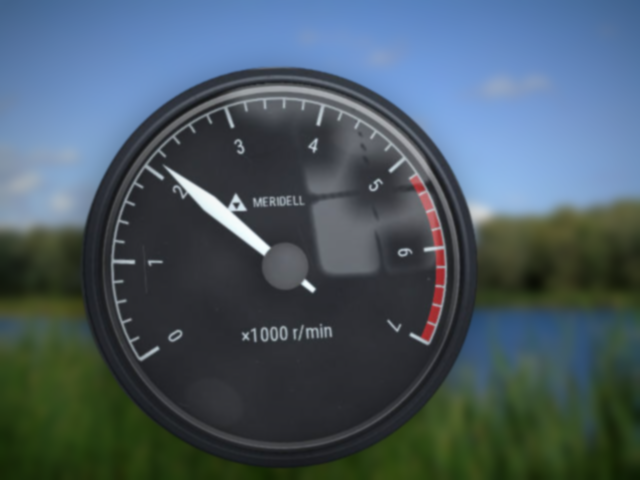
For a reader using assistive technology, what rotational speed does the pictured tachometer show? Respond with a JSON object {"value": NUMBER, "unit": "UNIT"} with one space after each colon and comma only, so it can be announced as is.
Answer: {"value": 2100, "unit": "rpm"}
